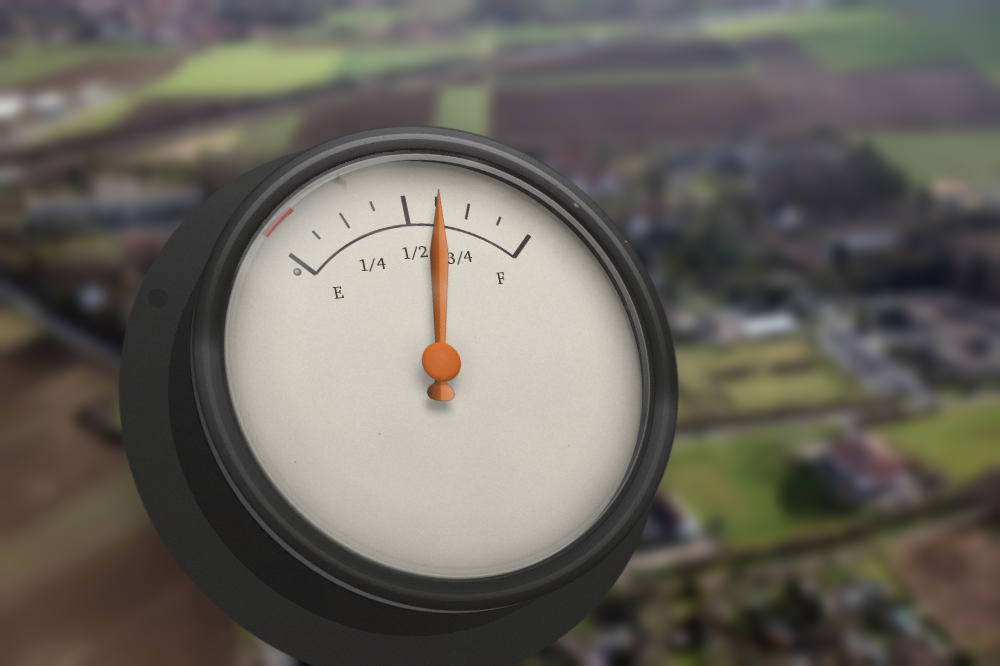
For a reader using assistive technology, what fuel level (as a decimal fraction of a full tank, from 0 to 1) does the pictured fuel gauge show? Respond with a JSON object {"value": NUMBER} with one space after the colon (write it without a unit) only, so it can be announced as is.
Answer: {"value": 0.625}
